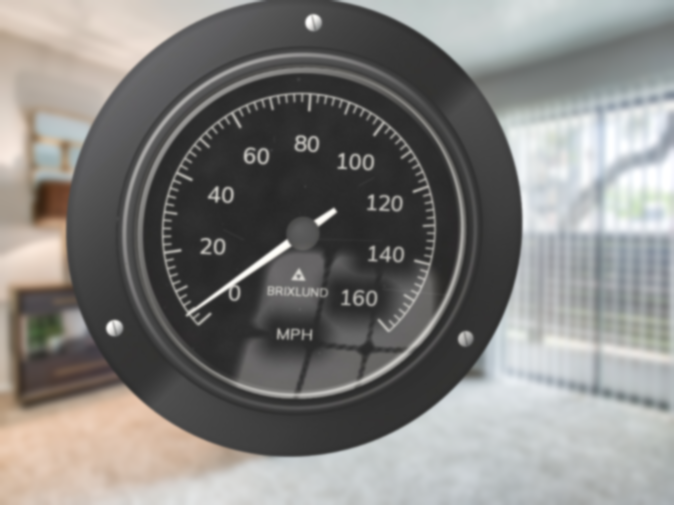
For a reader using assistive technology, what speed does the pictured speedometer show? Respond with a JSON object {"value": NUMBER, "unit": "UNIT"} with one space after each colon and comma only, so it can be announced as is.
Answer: {"value": 4, "unit": "mph"}
